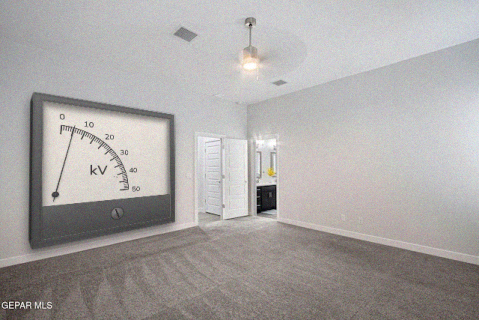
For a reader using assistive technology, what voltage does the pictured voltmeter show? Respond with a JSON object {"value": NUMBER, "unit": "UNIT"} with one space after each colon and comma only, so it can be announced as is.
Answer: {"value": 5, "unit": "kV"}
